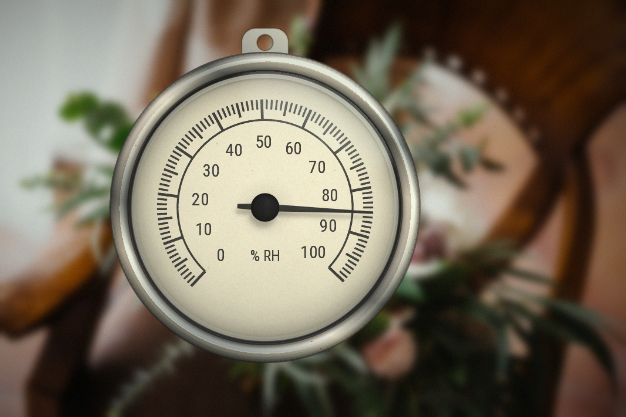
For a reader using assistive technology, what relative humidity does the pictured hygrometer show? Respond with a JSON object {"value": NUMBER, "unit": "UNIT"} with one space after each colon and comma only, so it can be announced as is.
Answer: {"value": 85, "unit": "%"}
